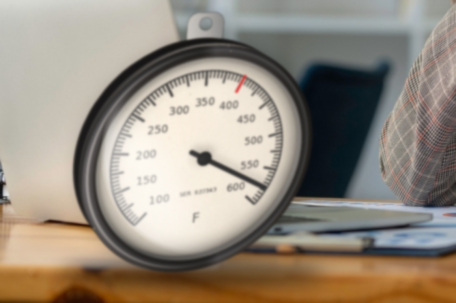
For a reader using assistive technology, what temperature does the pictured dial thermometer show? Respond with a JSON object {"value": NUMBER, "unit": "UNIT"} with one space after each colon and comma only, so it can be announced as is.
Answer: {"value": 575, "unit": "°F"}
